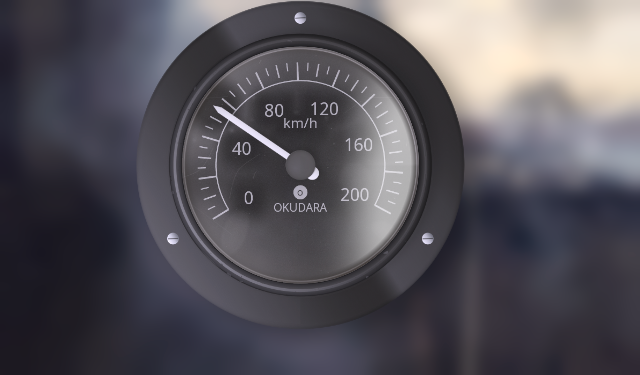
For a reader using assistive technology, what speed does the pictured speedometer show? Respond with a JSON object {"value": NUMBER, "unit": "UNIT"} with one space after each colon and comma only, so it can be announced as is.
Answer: {"value": 55, "unit": "km/h"}
